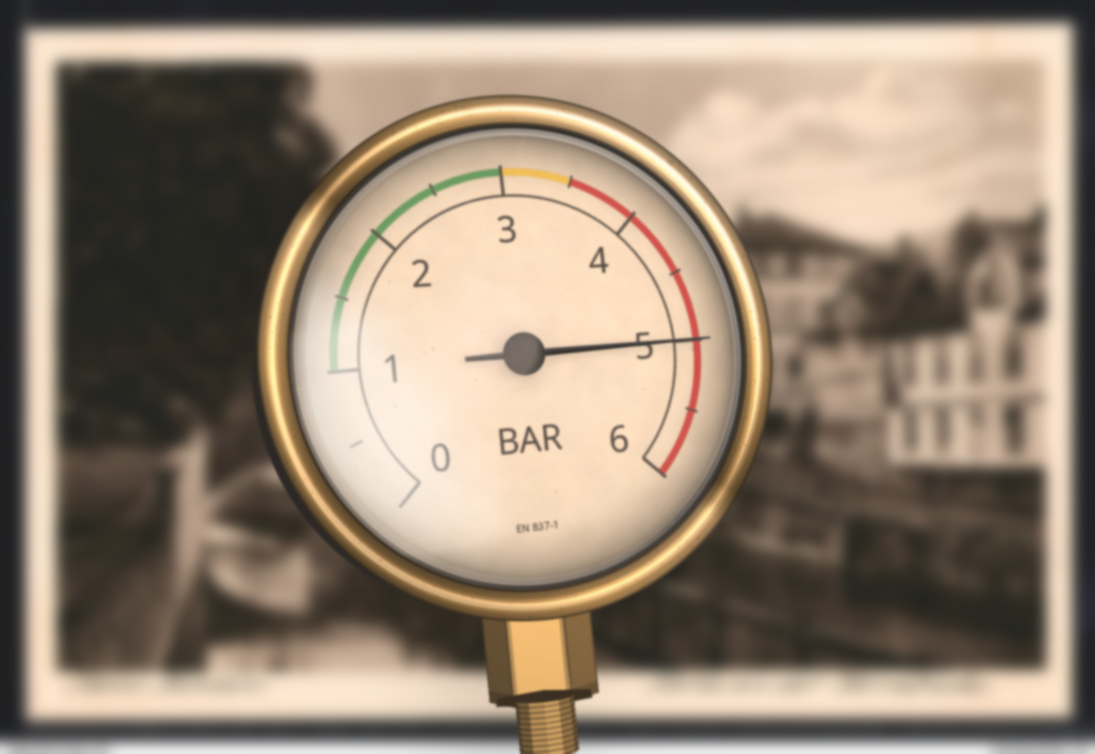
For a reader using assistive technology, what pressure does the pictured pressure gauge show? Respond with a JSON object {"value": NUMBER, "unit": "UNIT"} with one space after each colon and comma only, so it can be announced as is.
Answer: {"value": 5, "unit": "bar"}
